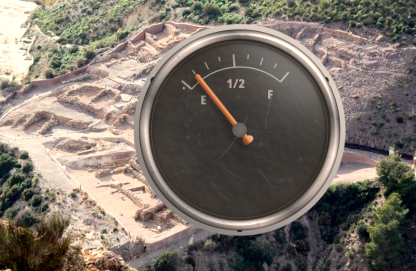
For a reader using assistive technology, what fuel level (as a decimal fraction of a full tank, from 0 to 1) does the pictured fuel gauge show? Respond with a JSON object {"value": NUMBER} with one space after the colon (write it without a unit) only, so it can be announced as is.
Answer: {"value": 0.125}
